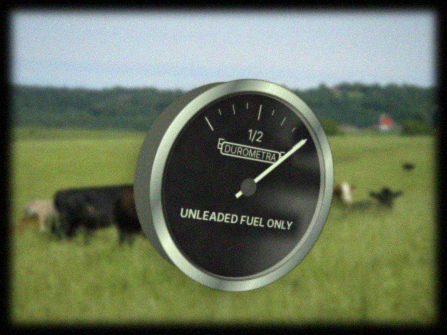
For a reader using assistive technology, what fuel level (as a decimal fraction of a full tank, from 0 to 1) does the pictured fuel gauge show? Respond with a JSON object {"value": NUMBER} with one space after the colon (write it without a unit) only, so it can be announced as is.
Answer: {"value": 1}
